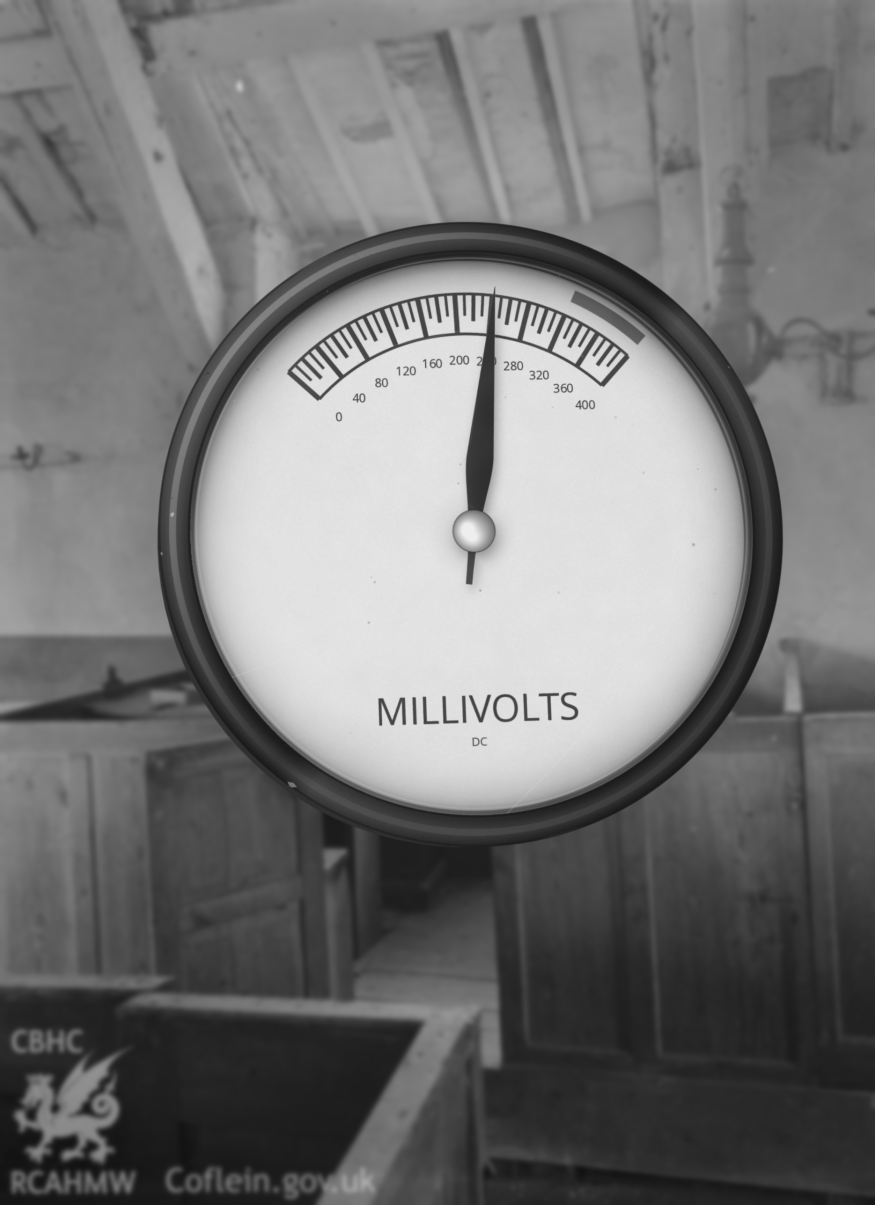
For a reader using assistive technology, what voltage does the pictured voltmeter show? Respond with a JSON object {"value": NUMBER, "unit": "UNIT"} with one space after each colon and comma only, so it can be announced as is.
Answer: {"value": 240, "unit": "mV"}
